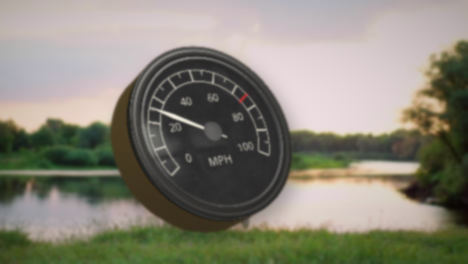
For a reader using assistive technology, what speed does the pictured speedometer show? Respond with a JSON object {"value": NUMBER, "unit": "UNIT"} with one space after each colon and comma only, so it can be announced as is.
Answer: {"value": 25, "unit": "mph"}
